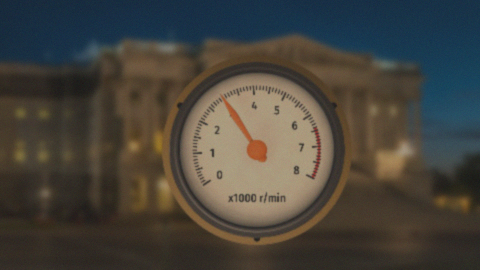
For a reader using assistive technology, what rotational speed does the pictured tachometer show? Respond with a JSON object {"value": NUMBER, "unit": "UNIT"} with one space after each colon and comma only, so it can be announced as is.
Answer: {"value": 3000, "unit": "rpm"}
